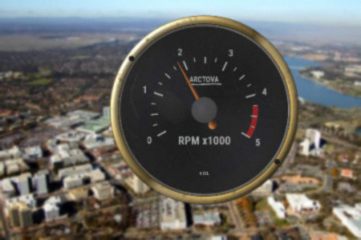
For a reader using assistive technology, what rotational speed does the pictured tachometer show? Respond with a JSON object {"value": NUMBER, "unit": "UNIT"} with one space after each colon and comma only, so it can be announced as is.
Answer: {"value": 1875, "unit": "rpm"}
